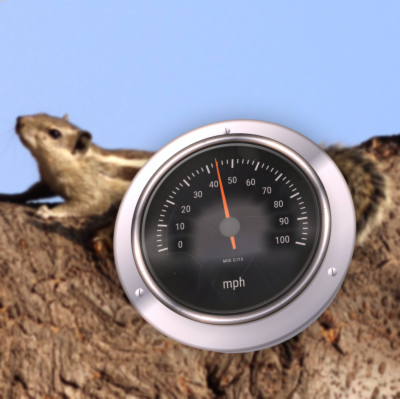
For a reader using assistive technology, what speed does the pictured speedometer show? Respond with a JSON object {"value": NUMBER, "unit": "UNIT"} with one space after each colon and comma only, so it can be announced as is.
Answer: {"value": 44, "unit": "mph"}
